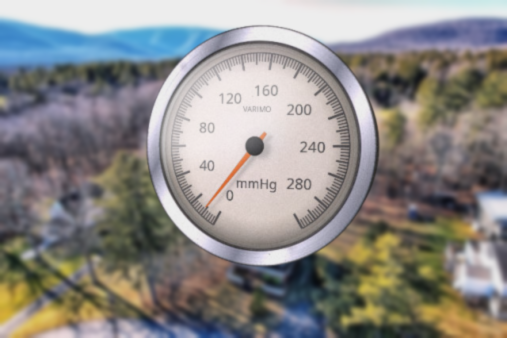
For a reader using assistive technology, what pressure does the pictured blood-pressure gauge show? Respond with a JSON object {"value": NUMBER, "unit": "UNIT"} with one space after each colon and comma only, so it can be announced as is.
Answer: {"value": 10, "unit": "mmHg"}
